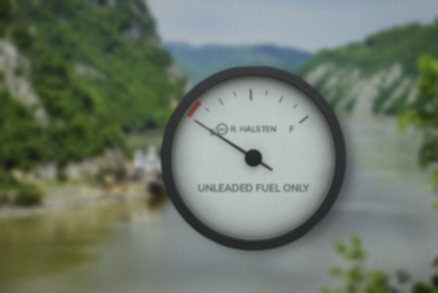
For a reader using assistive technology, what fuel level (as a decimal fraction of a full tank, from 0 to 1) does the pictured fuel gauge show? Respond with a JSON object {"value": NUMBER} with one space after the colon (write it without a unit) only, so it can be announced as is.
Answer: {"value": 0}
